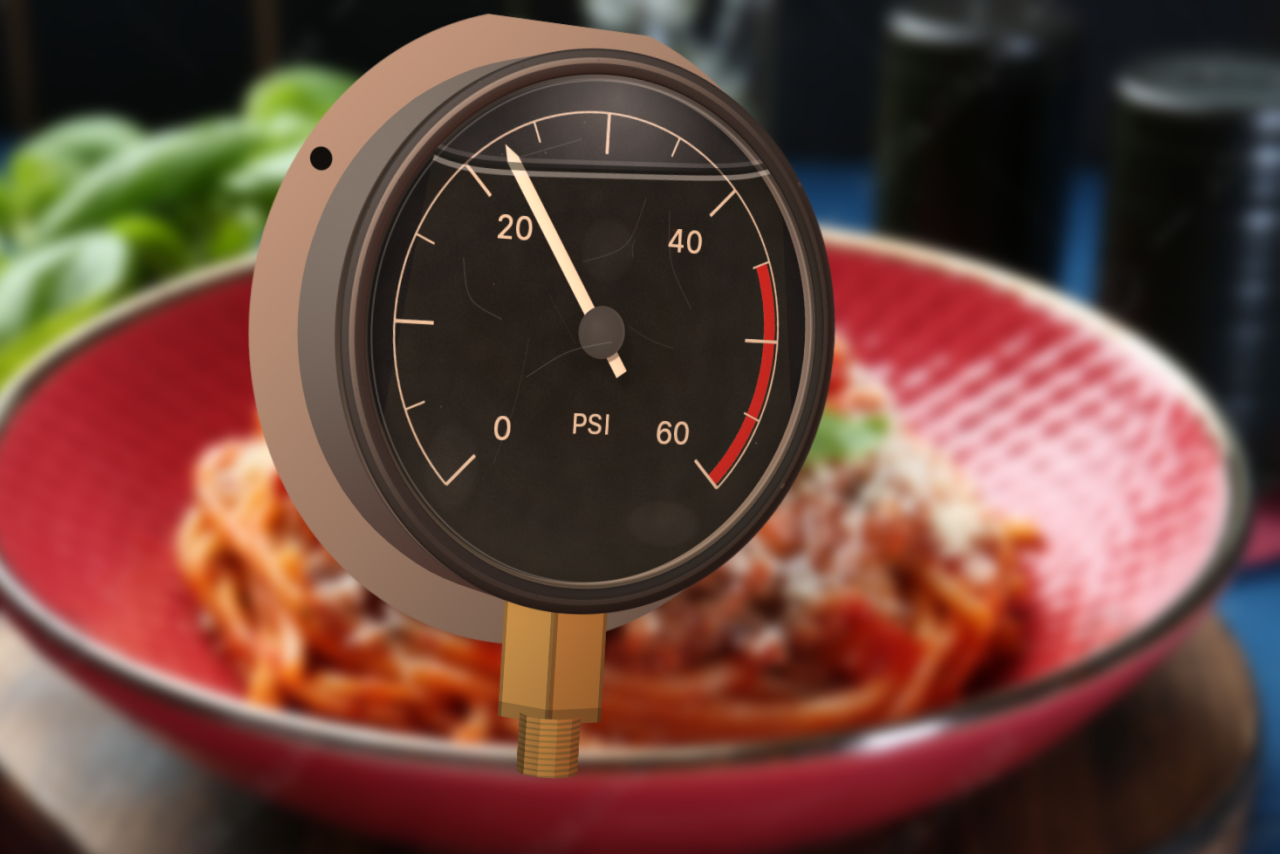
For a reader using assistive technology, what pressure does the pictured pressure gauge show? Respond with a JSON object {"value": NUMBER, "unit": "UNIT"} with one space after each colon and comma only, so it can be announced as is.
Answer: {"value": 22.5, "unit": "psi"}
